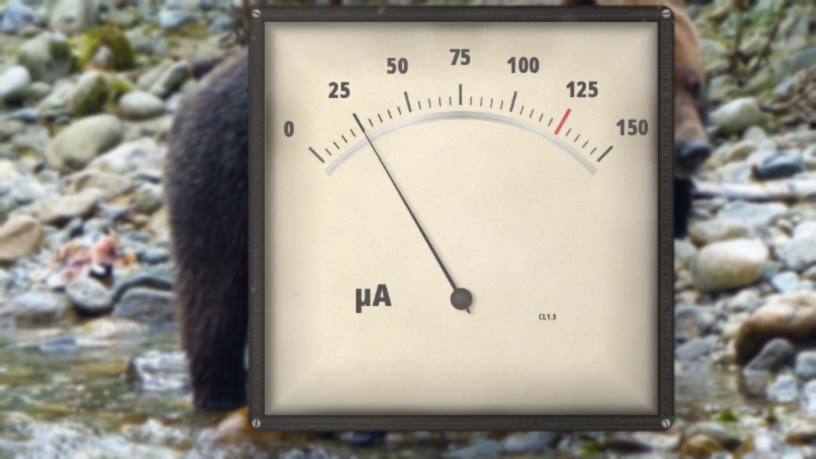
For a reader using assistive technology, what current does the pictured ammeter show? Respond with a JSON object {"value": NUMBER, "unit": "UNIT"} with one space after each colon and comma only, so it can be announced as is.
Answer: {"value": 25, "unit": "µA"}
